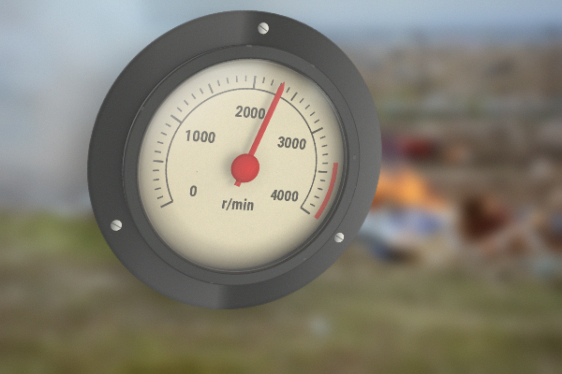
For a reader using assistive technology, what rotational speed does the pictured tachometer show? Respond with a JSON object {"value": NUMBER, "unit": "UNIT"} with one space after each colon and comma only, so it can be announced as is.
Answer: {"value": 2300, "unit": "rpm"}
